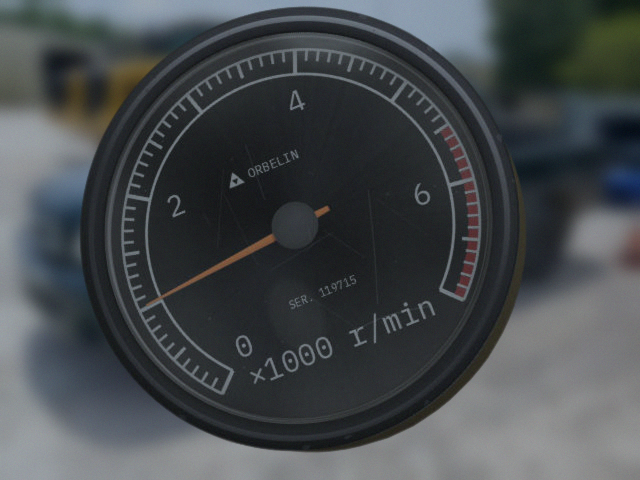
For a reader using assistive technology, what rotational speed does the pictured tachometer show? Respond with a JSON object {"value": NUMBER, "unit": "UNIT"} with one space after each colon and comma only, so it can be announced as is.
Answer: {"value": 1000, "unit": "rpm"}
